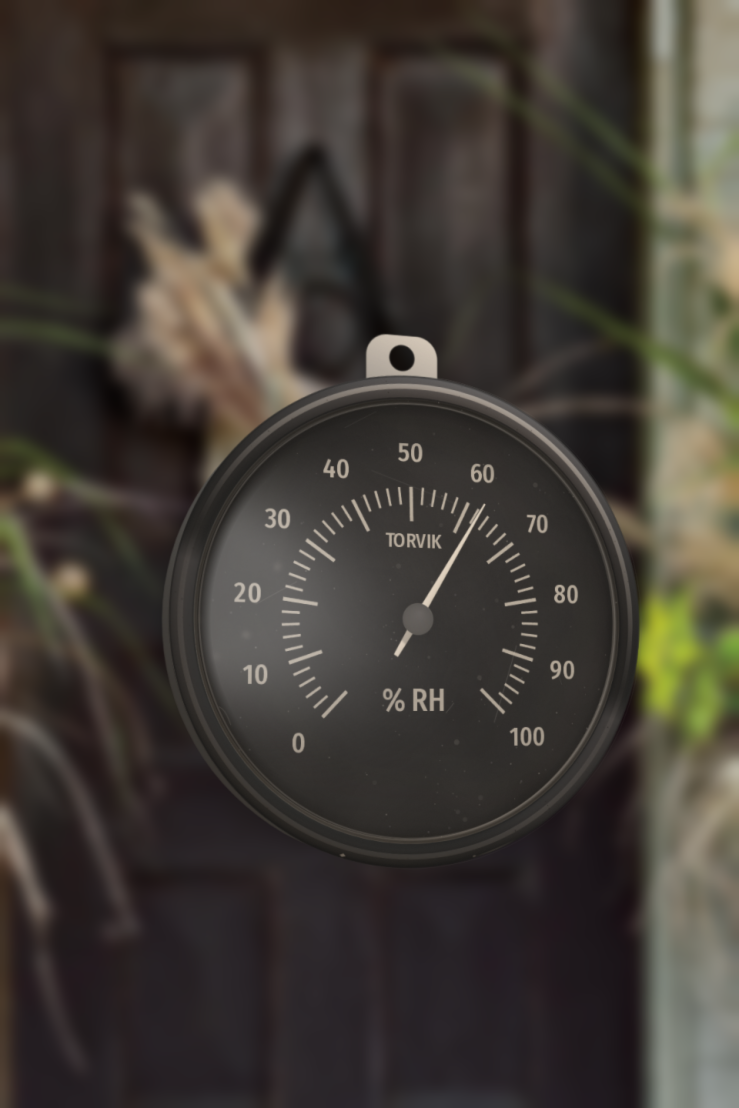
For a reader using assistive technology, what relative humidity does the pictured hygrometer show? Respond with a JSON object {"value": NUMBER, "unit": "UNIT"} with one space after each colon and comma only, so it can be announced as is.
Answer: {"value": 62, "unit": "%"}
